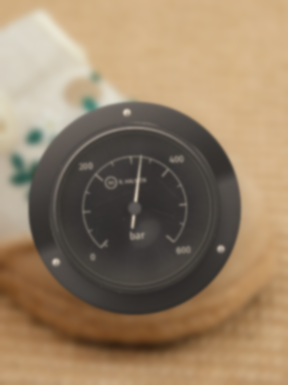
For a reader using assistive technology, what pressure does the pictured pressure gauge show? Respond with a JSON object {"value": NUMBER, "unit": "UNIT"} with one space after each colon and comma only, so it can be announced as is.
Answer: {"value": 325, "unit": "bar"}
